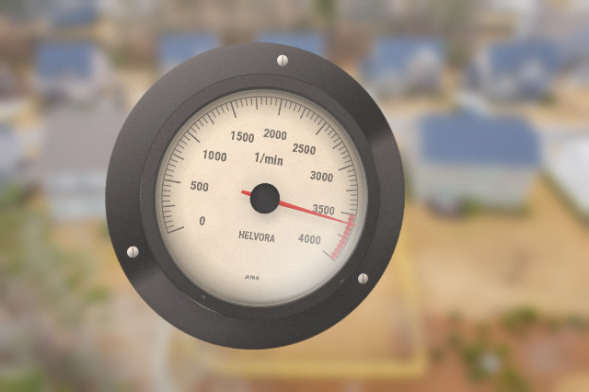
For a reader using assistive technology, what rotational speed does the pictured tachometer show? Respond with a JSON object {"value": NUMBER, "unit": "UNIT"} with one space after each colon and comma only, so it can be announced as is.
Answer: {"value": 3600, "unit": "rpm"}
